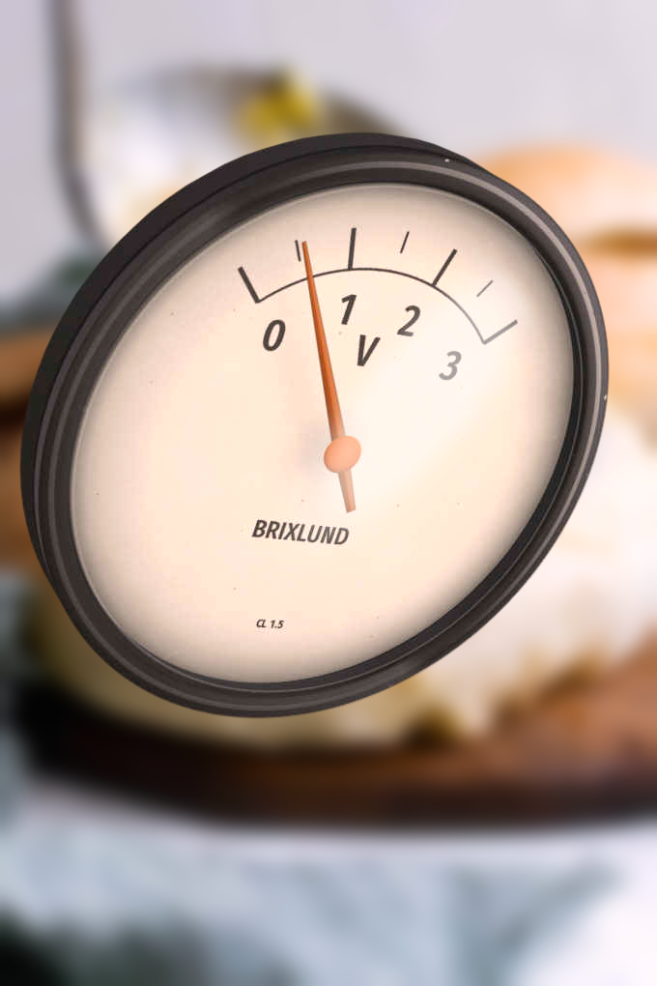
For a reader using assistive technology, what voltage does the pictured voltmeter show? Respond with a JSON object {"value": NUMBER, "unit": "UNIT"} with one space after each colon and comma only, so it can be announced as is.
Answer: {"value": 0.5, "unit": "V"}
